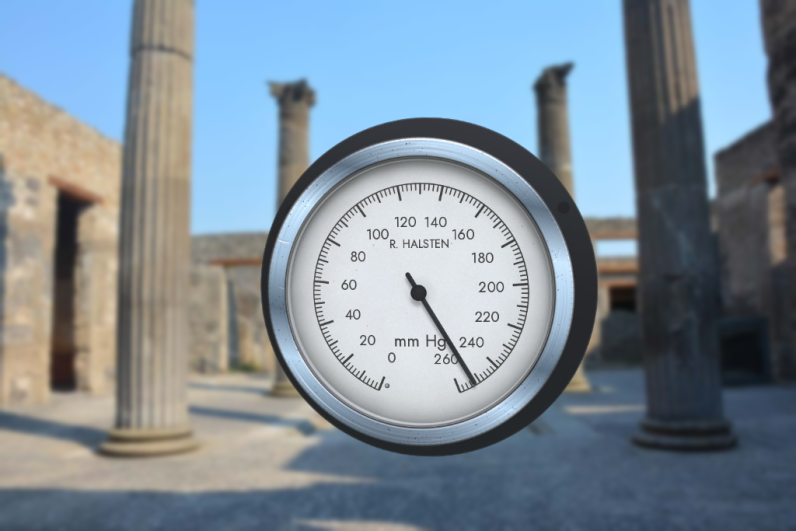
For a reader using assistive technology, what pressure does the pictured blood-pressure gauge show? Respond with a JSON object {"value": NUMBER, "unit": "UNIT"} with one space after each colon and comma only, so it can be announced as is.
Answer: {"value": 252, "unit": "mmHg"}
